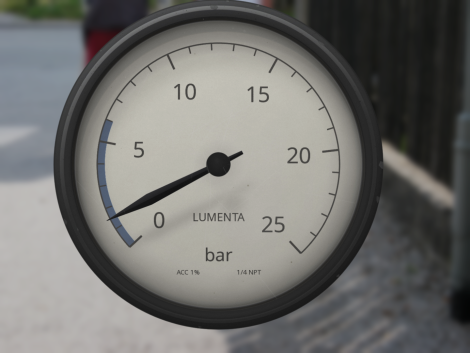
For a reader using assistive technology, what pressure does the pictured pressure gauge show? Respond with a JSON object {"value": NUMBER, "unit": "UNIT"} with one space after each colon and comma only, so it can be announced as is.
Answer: {"value": 1.5, "unit": "bar"}
